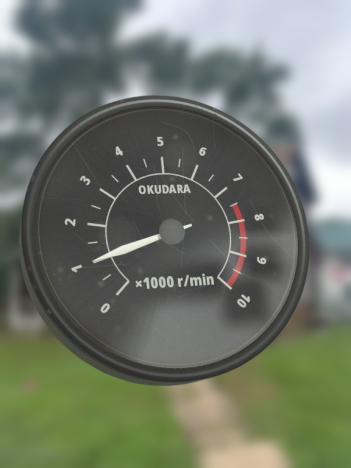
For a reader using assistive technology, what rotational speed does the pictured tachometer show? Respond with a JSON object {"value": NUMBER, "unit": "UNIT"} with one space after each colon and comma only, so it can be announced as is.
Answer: {"value": 1000, "unit": "rpm"}
